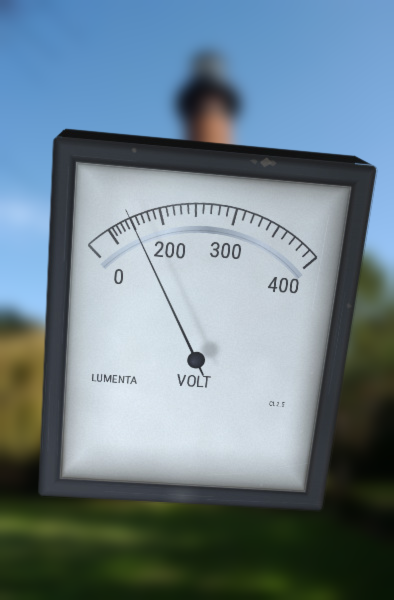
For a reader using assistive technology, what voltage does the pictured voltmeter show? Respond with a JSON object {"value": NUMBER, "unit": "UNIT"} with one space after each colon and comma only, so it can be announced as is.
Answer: {"value": 150, "unit": "V"}
